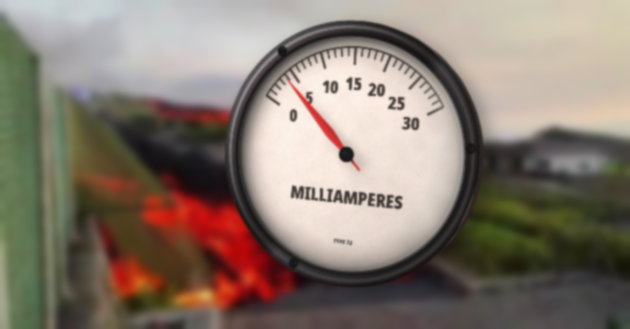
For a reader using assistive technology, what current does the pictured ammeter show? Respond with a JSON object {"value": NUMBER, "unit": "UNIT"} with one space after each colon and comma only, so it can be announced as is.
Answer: {"value": 4, "unit": "mA"}
